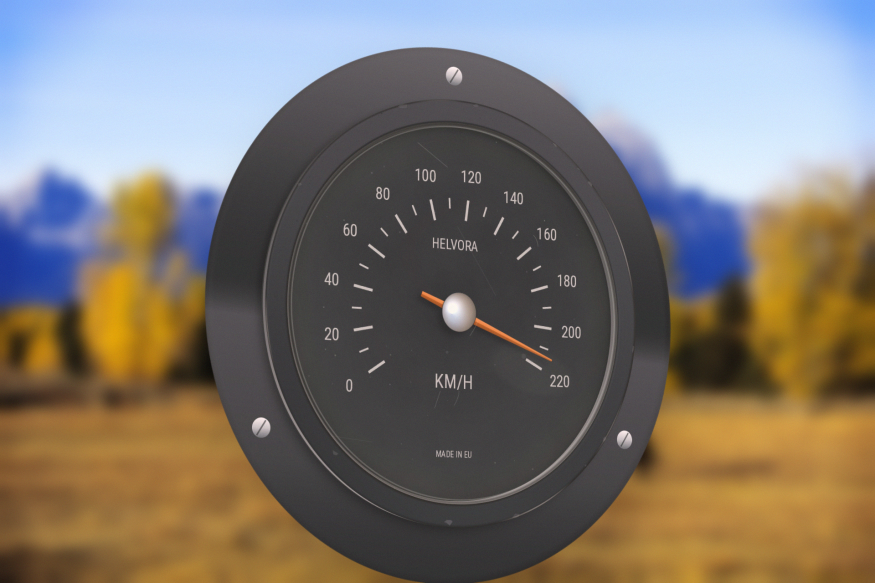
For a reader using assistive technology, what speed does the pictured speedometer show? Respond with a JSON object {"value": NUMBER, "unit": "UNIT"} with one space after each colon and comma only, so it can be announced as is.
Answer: {"value": 215, "unit": "km/h"}
